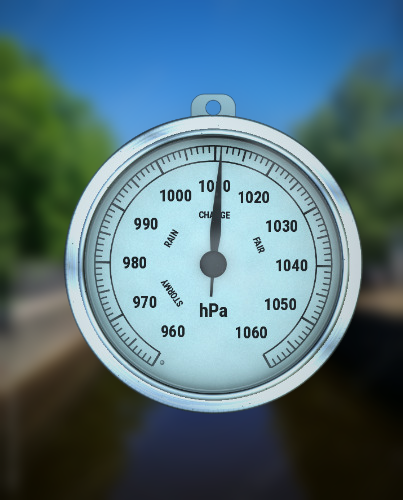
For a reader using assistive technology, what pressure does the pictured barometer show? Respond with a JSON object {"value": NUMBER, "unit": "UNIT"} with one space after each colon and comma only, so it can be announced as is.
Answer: {"value": 1011, "unit": "hPa"}
